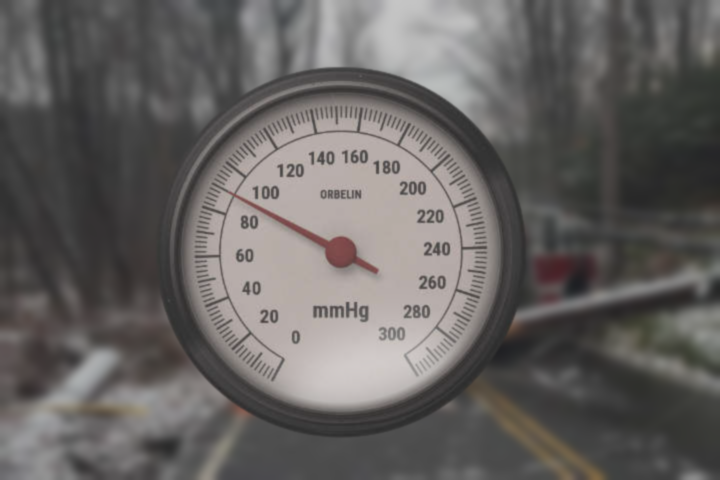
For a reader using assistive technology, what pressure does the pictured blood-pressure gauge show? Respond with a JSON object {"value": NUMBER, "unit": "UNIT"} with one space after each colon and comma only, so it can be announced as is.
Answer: {"value": 90, "unit": "mmHg"}
